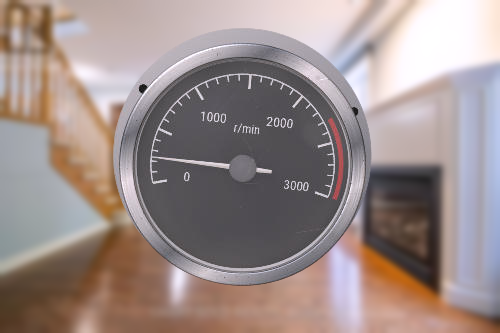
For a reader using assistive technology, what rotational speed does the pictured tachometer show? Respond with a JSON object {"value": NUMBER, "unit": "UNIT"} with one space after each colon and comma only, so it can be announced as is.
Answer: {"value": 250, "unit": "rpm"}
